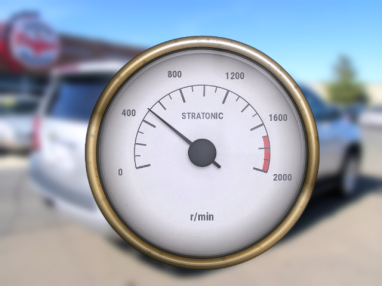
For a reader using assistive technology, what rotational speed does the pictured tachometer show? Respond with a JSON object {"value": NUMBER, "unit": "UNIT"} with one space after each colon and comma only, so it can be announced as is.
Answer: {"value": 500, "unit": "rpm"}
